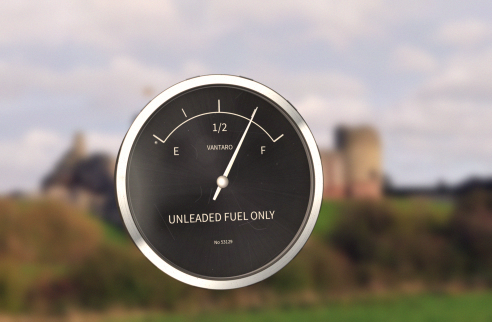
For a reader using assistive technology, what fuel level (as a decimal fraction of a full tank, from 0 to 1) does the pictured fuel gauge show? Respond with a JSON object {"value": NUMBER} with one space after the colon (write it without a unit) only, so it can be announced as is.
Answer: {"value": 0.75}
